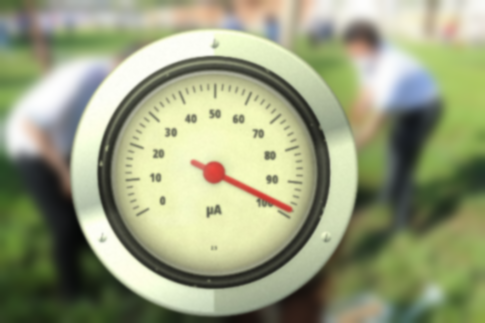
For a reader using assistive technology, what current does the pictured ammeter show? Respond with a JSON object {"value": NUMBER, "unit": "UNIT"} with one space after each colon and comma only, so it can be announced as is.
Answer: {"value": 98, "unit": "µA"}
